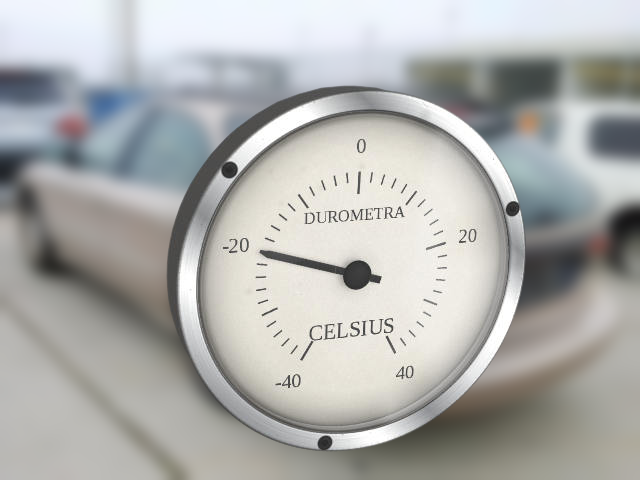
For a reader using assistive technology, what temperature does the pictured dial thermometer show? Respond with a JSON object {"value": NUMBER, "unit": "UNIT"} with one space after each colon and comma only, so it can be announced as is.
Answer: {"value": -20, "unit": "°C"}
